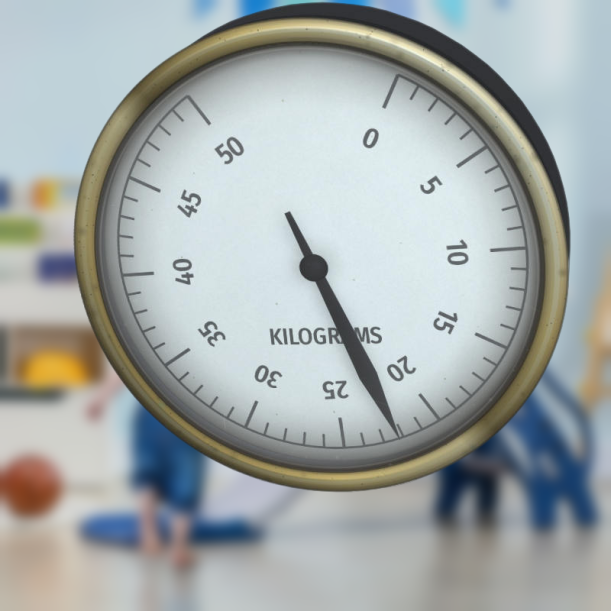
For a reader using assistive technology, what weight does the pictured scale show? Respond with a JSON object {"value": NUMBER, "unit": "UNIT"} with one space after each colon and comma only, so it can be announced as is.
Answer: {"value": 22, "unit": "kg"}
